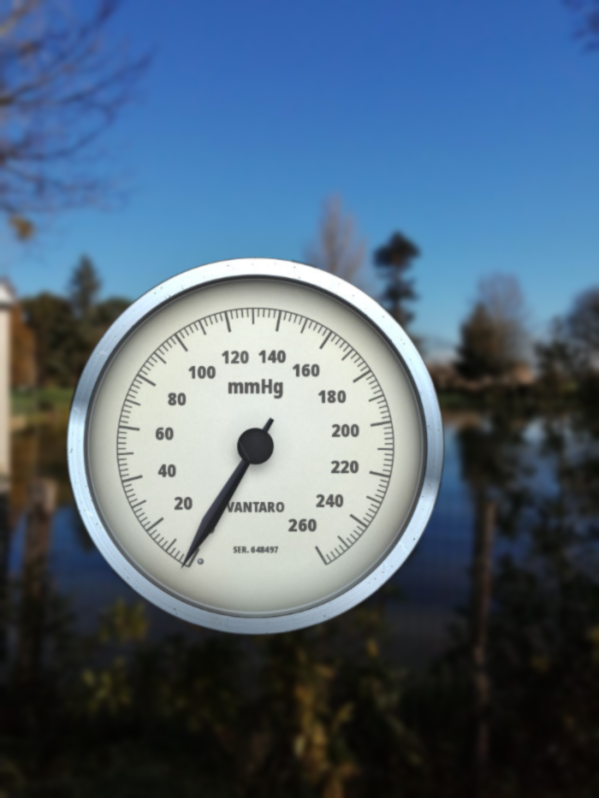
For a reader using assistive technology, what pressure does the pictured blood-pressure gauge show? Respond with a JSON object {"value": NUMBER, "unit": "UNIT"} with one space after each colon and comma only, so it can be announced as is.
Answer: {"value": 2, "unit": "mmHg"}
